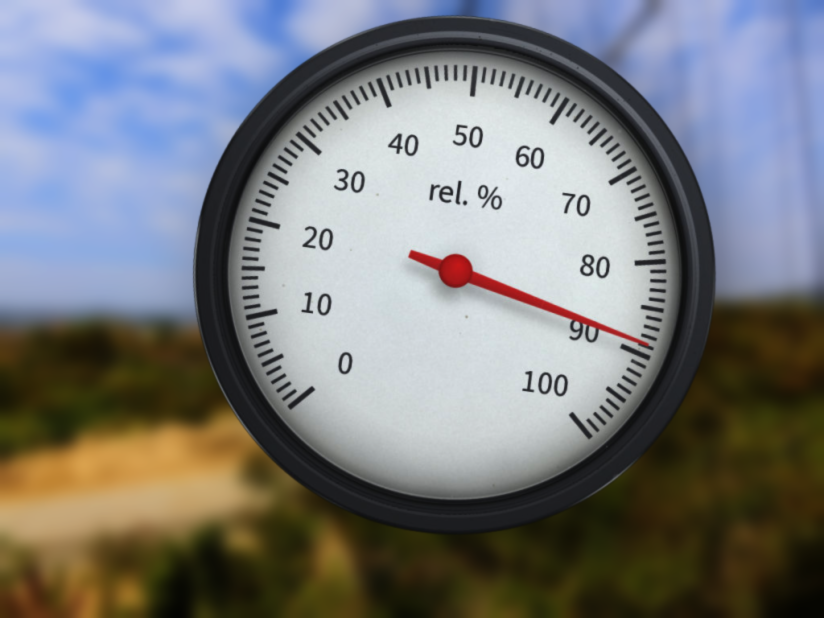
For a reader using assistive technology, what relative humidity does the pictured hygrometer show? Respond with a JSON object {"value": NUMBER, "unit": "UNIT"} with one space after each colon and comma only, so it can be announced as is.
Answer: {"value": 89, "unit": "%"}
